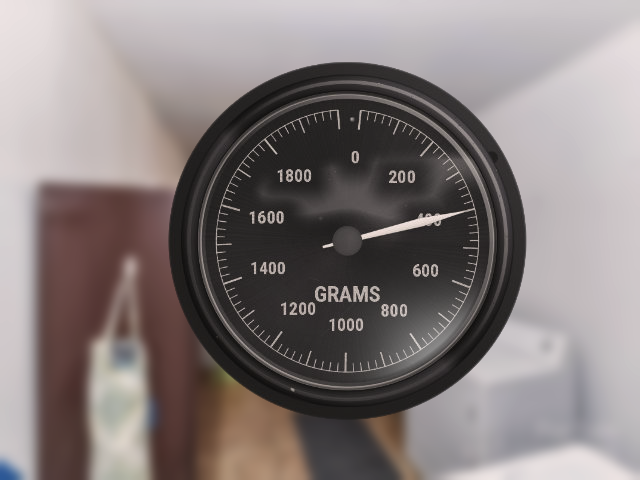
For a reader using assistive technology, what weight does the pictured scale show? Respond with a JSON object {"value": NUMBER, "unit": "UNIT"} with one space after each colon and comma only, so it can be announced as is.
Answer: {"value": 400, "unit": "g"}
